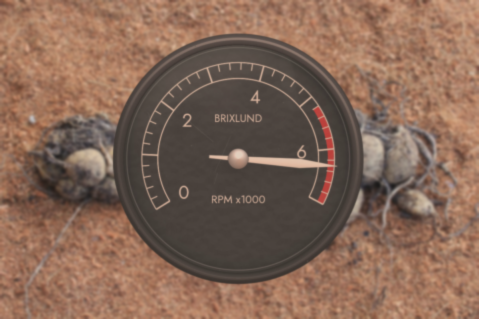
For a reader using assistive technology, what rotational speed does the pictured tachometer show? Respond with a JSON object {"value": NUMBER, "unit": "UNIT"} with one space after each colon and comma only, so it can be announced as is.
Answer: {"value": 6300, "unit": "rpm"}
